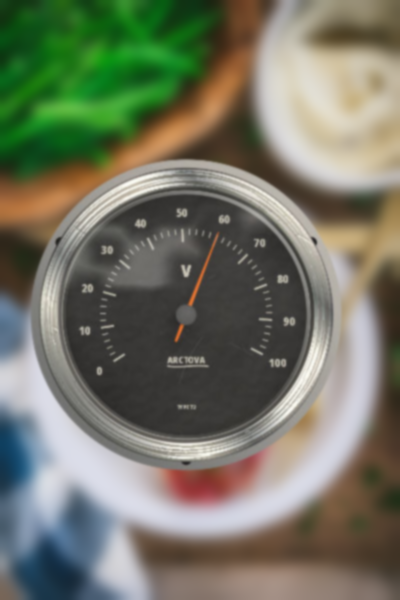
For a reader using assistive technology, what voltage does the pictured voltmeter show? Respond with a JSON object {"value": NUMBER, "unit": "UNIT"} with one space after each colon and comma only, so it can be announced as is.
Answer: {"value": 60, "unit": "V"}
